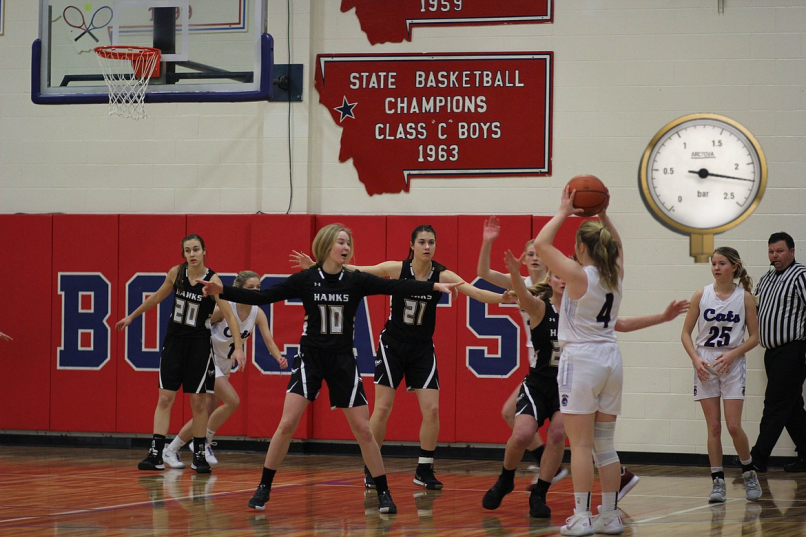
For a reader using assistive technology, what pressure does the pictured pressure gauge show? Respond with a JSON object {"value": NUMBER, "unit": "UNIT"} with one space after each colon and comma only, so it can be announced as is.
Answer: {"value": 2.2, "unit": "bar"}
